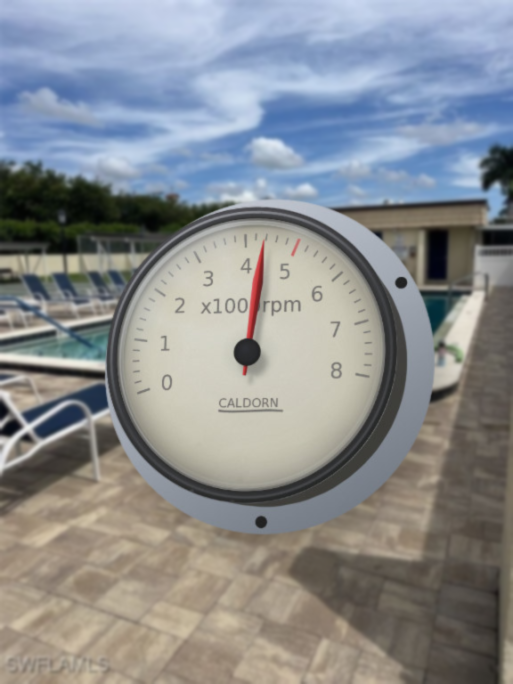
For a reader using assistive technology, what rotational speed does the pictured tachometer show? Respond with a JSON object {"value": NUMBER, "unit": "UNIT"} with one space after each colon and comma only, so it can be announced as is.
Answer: {"value": 4400, "unit": "rpm"}
